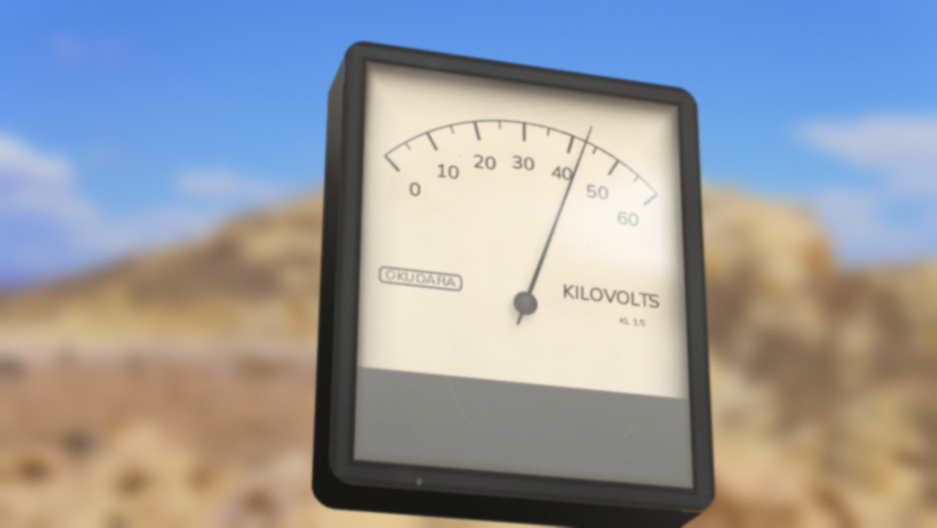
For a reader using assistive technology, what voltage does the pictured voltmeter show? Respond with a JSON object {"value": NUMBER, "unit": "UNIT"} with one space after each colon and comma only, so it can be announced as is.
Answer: {"value": 42.5, "unit": "kV"}
